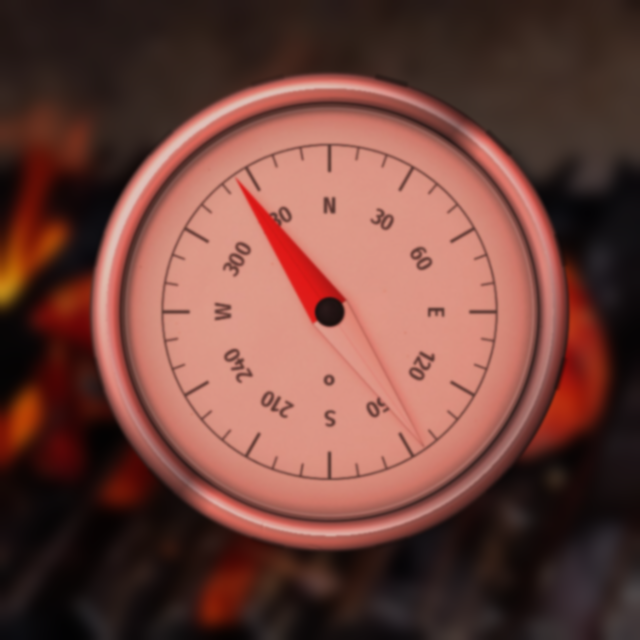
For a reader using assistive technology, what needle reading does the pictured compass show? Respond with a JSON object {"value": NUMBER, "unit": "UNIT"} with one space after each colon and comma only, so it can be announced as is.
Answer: {"value": 325, "unit": "°"}
